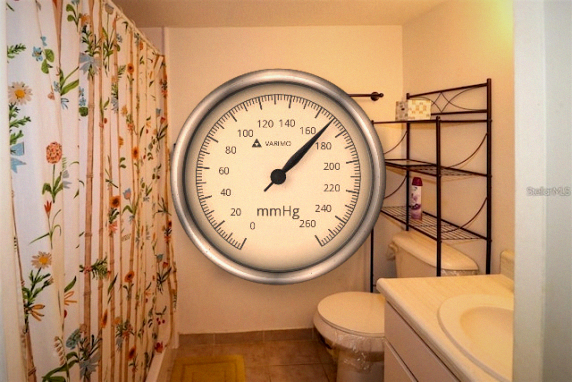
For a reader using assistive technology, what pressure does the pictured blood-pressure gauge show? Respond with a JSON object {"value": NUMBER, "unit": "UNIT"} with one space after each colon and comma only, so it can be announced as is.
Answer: {"value": 170, "unit": "mmHg"}
